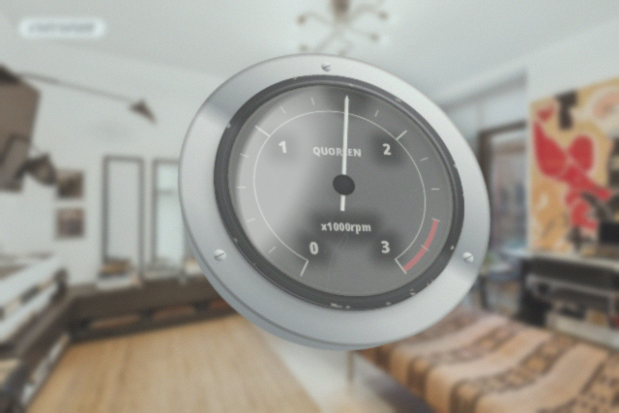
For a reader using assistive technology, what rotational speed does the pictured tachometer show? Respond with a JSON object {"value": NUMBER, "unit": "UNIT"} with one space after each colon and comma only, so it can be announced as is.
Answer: {"value": 1600, "unit": "rpm"}
